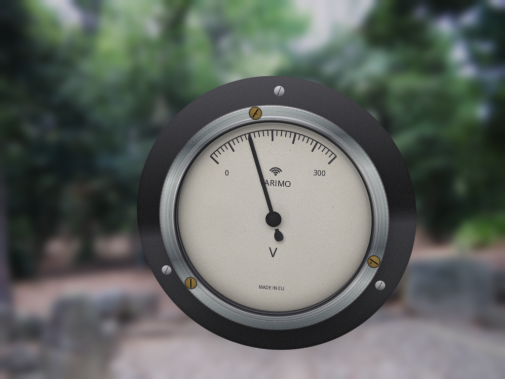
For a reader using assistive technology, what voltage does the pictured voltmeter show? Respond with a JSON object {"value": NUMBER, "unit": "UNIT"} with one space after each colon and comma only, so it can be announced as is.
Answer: {"value": 100, "unit": "V"}
